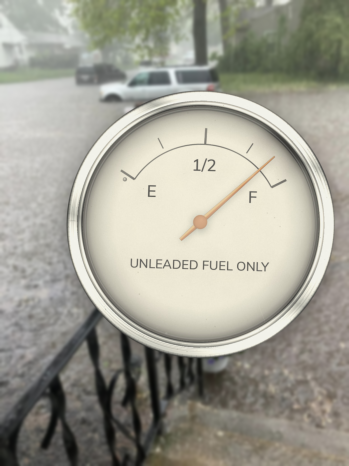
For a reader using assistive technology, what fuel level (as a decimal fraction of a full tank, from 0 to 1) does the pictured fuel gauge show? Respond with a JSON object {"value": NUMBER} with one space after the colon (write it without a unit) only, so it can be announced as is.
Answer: {"value": 0.875}
